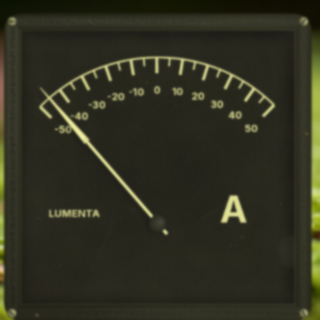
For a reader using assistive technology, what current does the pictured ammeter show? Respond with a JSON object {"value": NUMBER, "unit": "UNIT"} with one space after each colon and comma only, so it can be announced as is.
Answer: {"value": -45, "unit": "A"}
